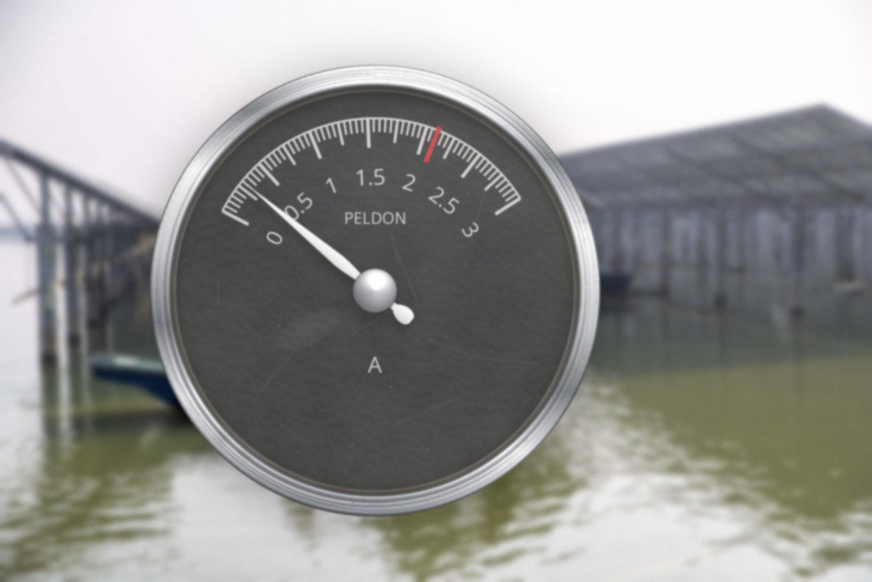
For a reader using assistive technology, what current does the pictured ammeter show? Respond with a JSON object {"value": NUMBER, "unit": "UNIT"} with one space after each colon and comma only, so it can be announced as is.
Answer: {"value": 0.3, "unit": "A"}
